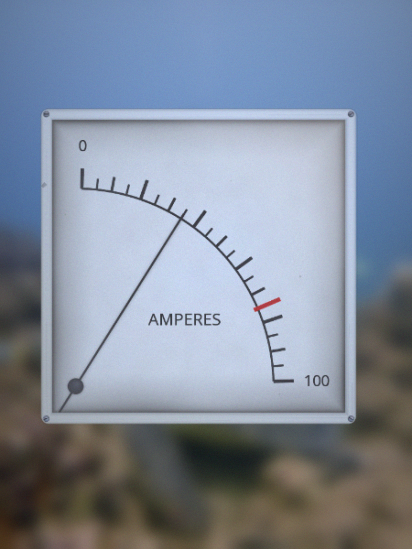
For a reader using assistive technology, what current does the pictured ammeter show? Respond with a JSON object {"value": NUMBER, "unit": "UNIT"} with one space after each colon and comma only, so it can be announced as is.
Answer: {"value": 35, "unit": "A"}
